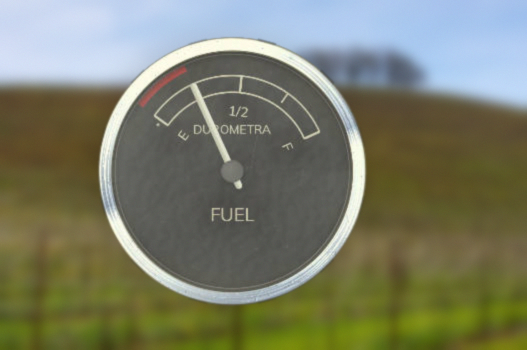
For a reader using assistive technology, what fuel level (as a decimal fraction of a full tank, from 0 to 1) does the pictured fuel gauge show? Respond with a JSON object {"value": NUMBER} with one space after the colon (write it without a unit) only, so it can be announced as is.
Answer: {"value": 0.25}
